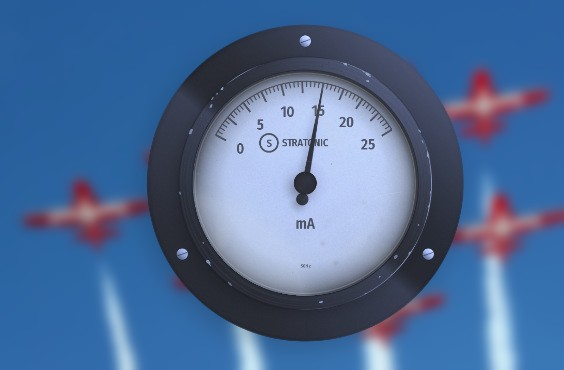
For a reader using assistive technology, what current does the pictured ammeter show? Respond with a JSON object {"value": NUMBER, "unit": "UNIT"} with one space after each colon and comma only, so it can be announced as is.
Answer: {"value": 15, "unit": "mA"}
